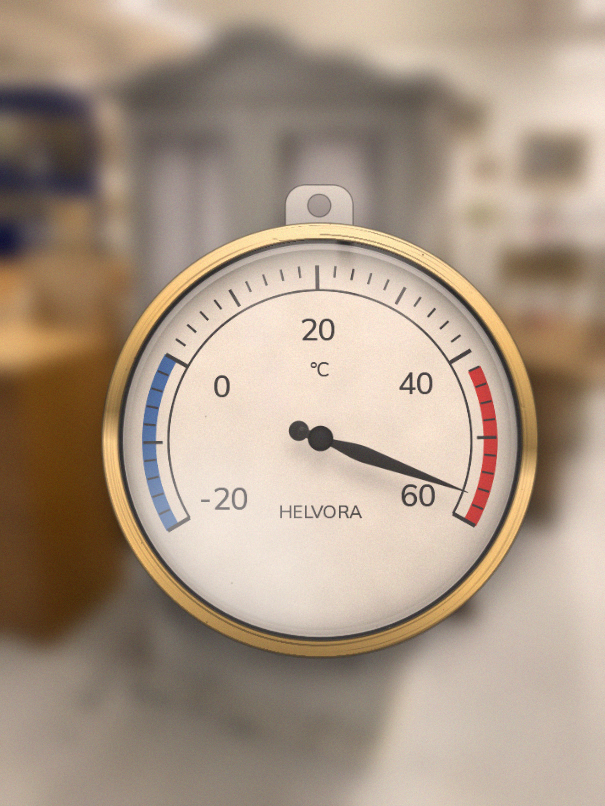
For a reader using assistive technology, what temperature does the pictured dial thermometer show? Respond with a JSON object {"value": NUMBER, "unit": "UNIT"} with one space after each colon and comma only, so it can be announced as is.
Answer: {"value": 57, "unit": "°C"}
